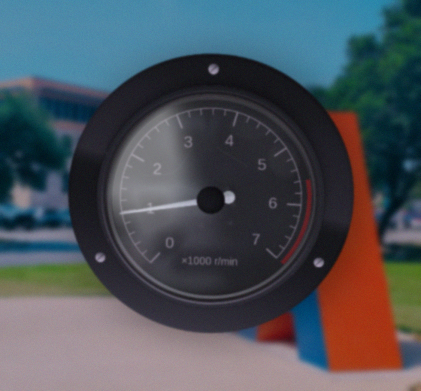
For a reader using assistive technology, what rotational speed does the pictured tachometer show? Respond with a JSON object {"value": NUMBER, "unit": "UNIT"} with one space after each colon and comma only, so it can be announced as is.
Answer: {"value": 1000, "unit": "rpm"}
